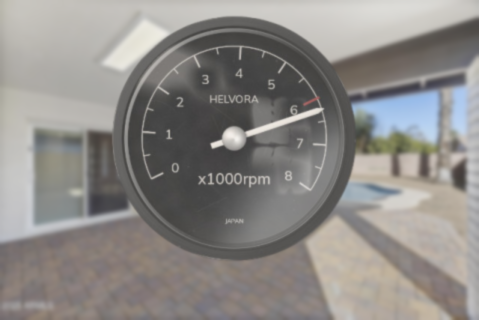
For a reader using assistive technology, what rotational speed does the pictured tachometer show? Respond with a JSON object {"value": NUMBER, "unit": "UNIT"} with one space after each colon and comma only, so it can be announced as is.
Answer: {"value": 6250, "unit": "rpm"}
